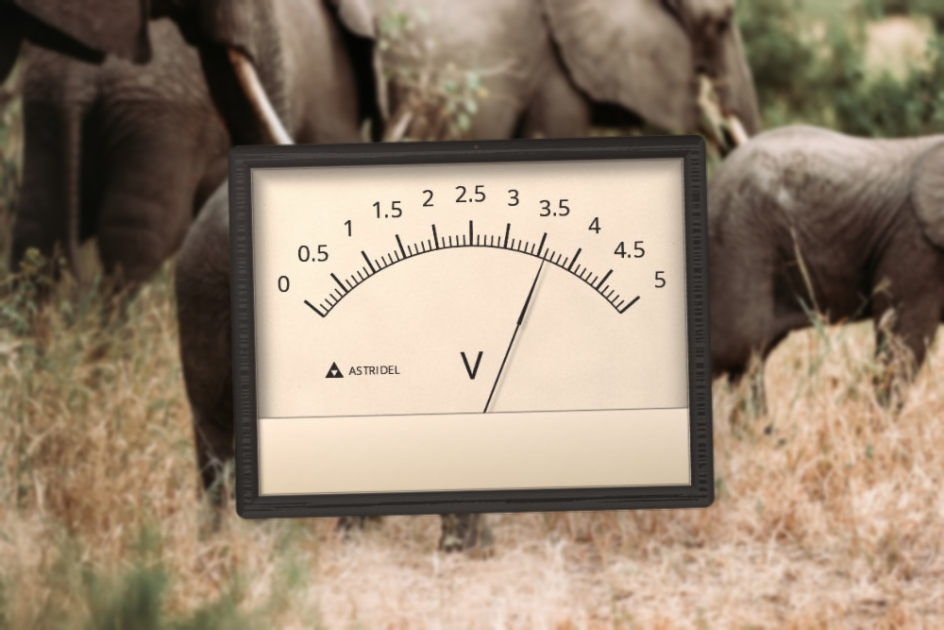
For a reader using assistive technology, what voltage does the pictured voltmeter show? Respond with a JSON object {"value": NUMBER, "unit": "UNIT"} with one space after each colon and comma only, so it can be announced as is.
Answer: {"value": 3.6, "unit": "V"}
